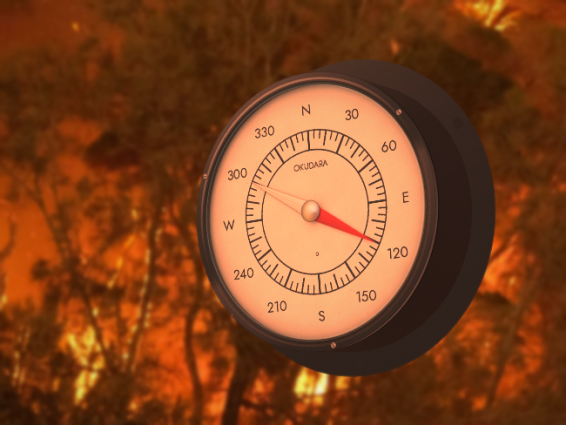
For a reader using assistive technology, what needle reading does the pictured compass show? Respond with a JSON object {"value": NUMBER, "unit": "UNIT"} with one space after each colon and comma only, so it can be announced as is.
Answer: {"value": 120, "unit": "°"}
